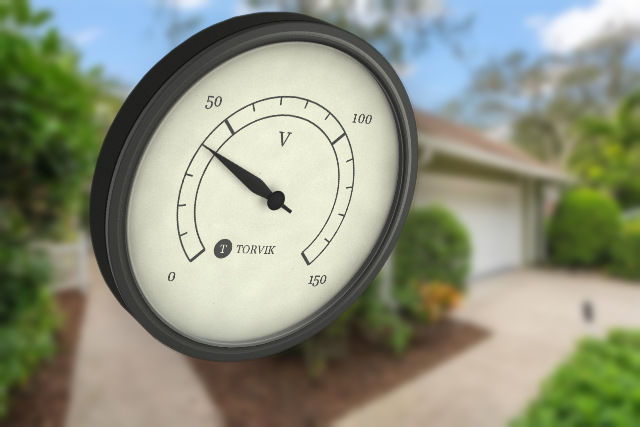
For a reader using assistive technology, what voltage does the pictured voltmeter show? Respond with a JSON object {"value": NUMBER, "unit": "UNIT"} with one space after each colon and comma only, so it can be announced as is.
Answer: {"value": 40, "unit": "V"}
